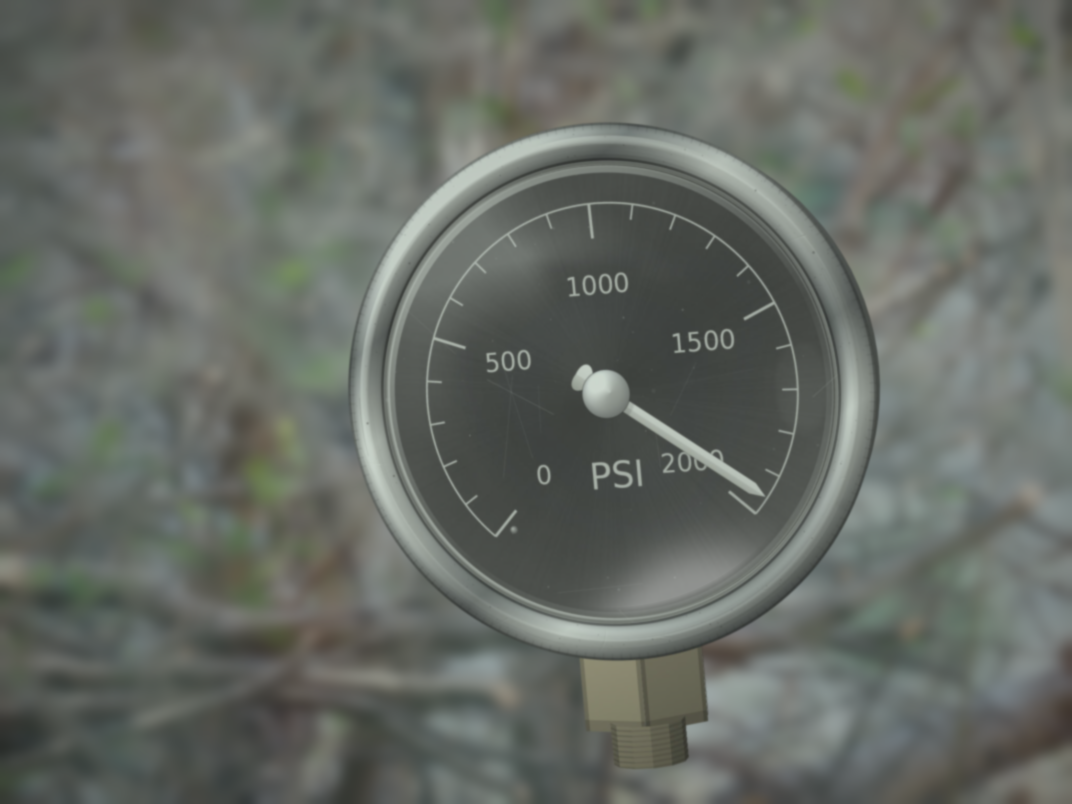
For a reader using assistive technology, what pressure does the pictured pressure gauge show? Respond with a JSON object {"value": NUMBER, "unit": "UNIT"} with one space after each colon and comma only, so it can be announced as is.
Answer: {"value": 1950, "unit": "psi"}
